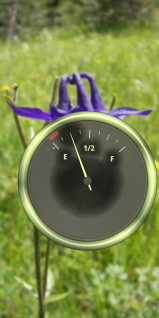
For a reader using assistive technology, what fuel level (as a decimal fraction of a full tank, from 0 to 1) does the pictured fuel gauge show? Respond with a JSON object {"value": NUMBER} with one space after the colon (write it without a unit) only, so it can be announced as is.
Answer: {"value": 0.25}
